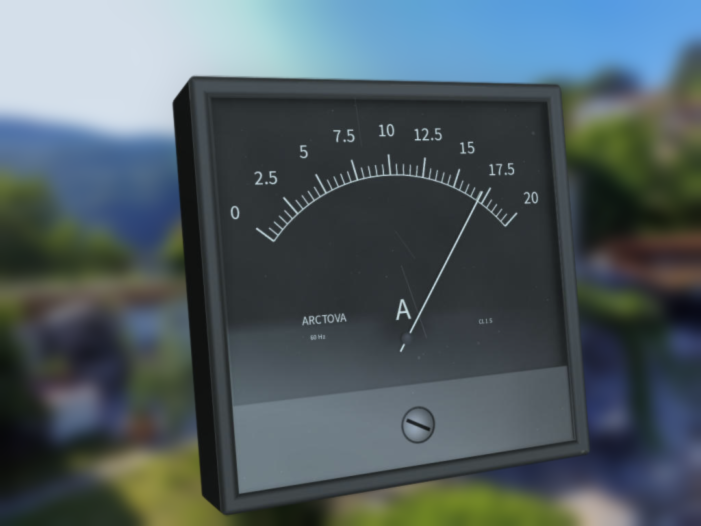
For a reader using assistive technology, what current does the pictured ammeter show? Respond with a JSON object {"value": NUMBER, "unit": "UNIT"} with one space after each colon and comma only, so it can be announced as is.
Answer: {"value": 17, "unit": "A"}
